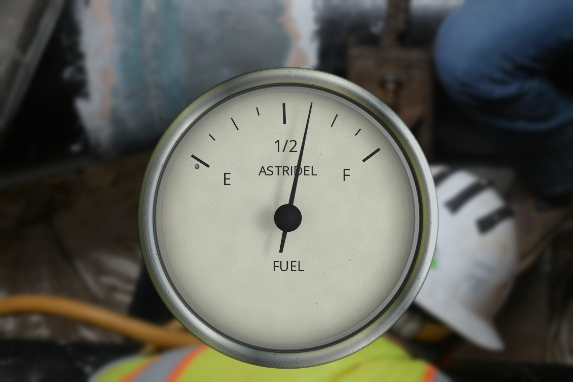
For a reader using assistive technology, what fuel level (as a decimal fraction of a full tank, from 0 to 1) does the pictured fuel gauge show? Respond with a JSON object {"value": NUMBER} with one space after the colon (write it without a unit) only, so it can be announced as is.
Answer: {"value": 0.625}
